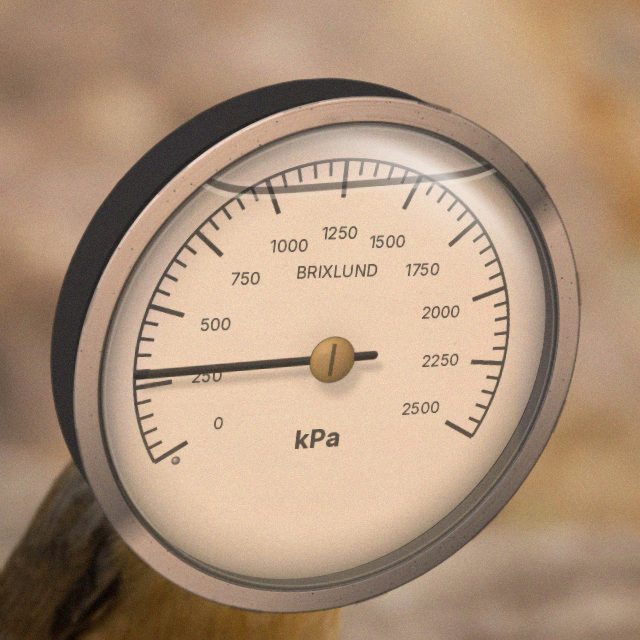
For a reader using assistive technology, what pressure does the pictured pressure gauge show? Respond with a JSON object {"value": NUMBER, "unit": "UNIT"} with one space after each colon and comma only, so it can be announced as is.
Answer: {"value": 300, "unit": "kPa"}
